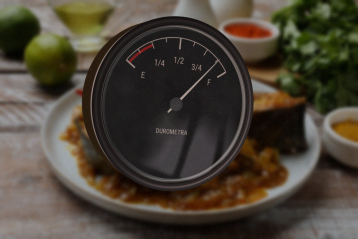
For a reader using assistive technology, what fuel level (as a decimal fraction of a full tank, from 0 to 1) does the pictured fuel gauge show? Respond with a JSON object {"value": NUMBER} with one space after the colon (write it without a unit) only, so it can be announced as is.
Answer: {"value": 0.875}
